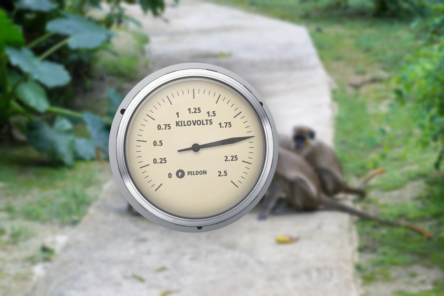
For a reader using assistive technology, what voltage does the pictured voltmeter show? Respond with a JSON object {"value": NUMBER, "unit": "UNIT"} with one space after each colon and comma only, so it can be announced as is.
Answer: {"value": 2, "unit": "kV"}
